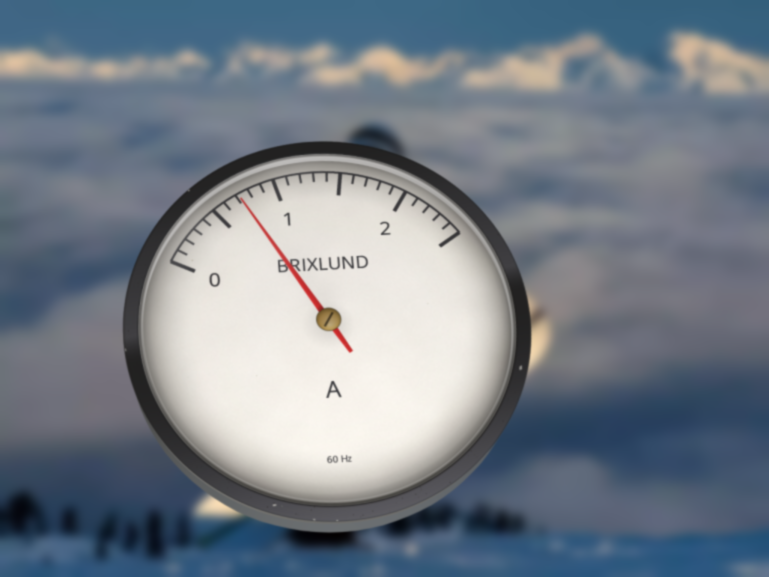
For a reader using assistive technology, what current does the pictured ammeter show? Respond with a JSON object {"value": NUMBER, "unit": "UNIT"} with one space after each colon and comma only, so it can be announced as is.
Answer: {"value": 0.7, "unit": "A"}
